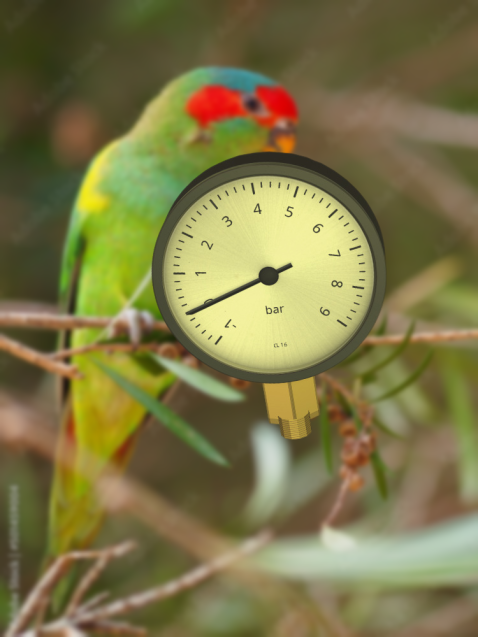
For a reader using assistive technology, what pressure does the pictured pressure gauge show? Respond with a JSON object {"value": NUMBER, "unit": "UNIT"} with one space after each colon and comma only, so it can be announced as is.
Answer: {"value": 0, "unit": "bar"}
